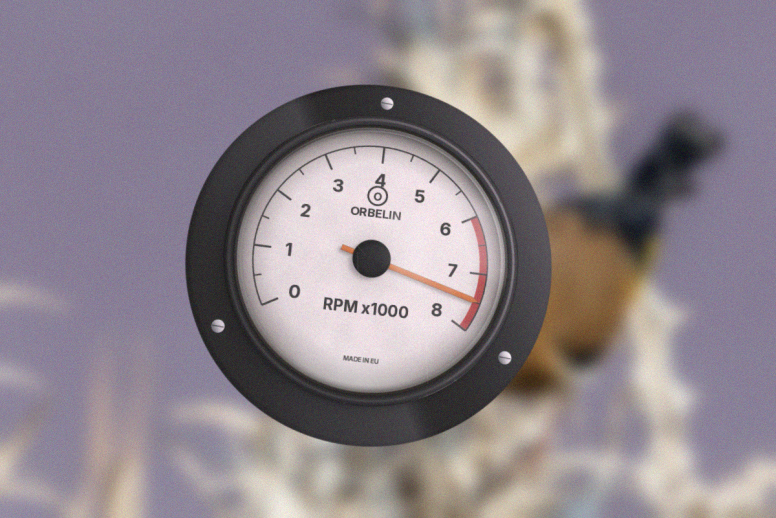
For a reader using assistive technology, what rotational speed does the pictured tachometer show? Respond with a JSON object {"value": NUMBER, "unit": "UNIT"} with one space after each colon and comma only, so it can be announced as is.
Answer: {"value": 7500, "unit": "rpm"}
